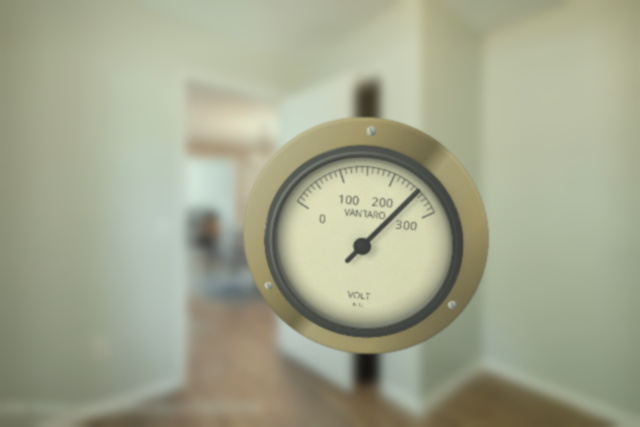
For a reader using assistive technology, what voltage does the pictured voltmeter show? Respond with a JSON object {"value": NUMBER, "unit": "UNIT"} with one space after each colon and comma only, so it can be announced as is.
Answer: {"value": 250, "unit": "V"}
